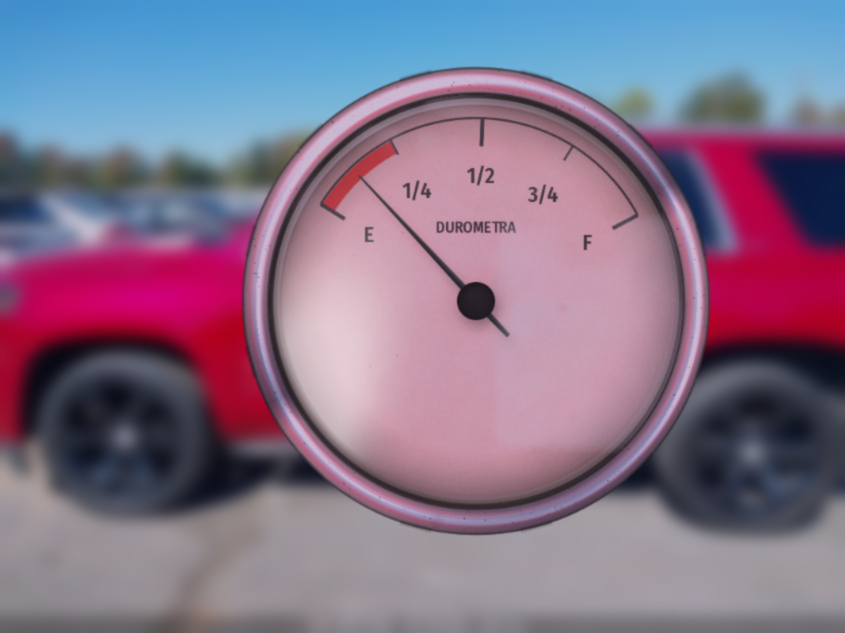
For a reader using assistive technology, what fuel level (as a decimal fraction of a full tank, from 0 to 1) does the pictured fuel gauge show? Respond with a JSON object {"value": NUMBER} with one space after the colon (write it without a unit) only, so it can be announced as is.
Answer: {"value": 0.125}
